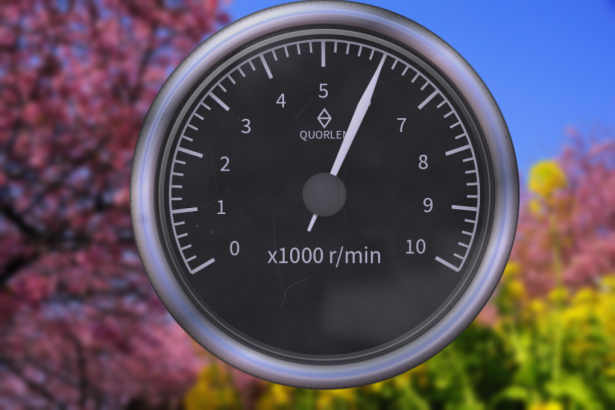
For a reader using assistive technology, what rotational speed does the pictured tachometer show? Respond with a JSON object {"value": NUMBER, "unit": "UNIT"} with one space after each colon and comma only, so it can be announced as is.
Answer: {"value": 6000, "unit": "rpm"}
